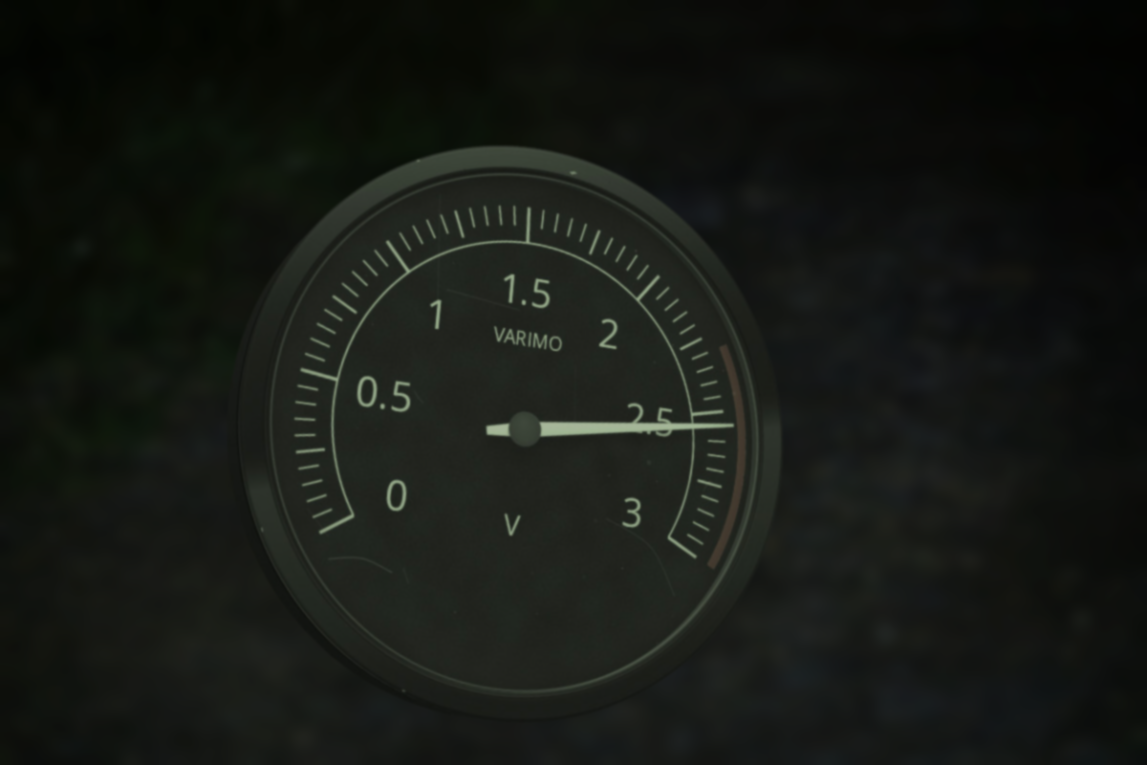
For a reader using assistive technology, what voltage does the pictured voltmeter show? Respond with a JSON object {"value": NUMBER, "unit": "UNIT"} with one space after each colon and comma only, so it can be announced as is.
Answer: {"value": 2.55, "unit": "V"}
